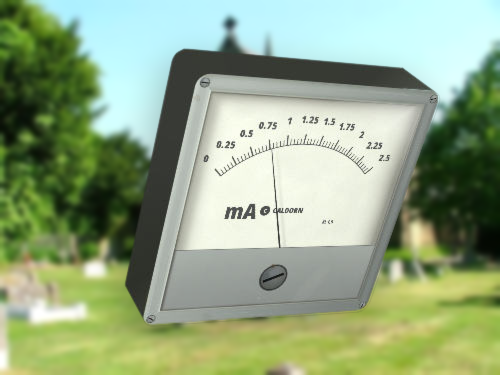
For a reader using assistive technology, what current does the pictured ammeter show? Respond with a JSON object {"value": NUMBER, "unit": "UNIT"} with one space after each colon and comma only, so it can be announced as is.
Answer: {"value": 0.75, "unit": "mA"}
